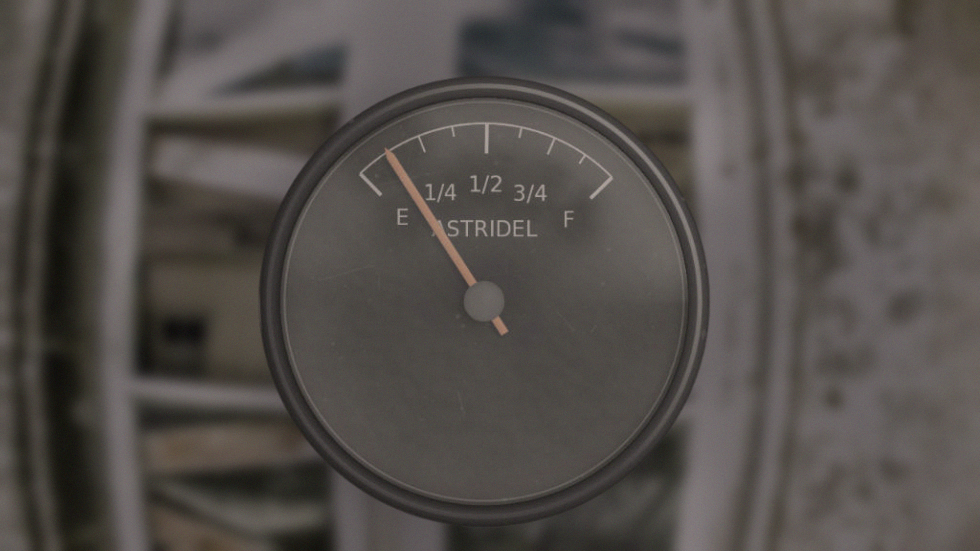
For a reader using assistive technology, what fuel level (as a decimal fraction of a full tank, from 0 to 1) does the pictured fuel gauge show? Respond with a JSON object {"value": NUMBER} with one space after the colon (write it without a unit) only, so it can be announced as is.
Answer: {"value": 0.125}
